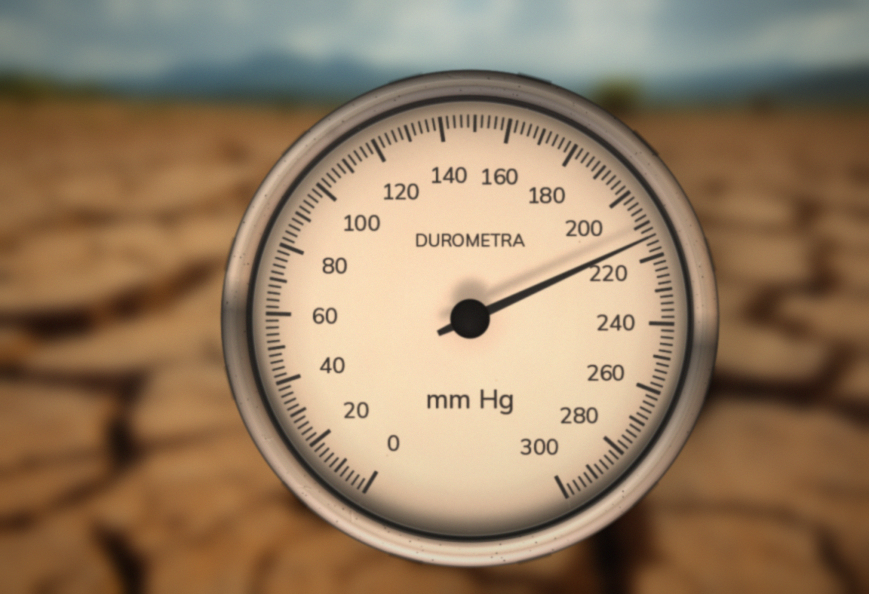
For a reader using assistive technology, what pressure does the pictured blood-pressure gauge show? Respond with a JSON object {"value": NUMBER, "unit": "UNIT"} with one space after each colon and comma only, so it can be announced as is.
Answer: {"value": 214, "unit": "mmHg"}
